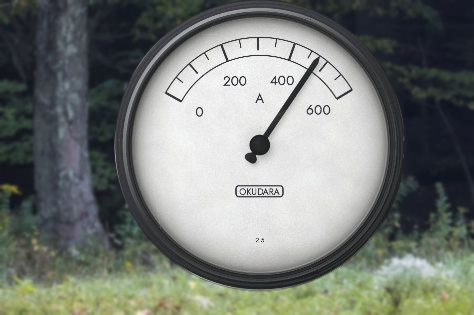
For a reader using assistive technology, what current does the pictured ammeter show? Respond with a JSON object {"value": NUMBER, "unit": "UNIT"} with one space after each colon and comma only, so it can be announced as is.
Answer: {"value": 475, "unit": "A"}
